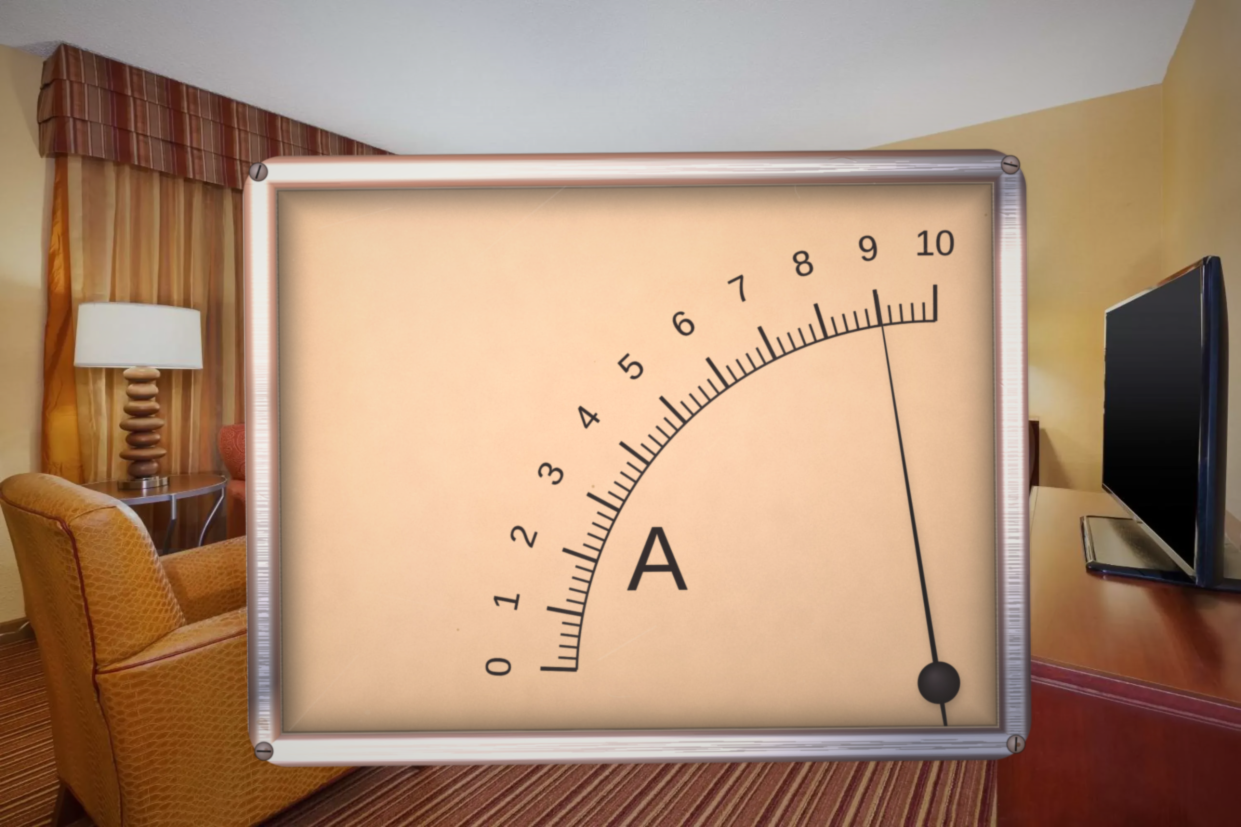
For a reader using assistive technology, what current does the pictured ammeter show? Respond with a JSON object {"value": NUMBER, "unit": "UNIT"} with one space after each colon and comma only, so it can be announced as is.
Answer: {"value": 9, "unit": "A"}
